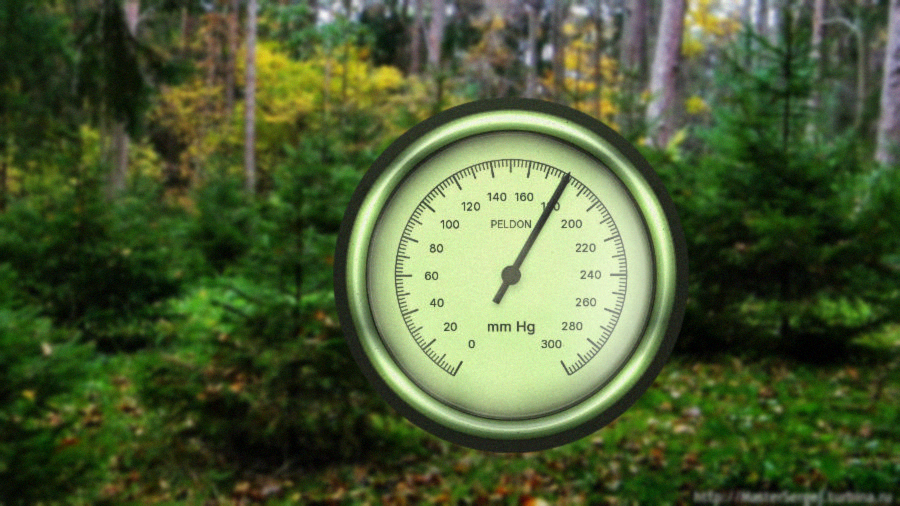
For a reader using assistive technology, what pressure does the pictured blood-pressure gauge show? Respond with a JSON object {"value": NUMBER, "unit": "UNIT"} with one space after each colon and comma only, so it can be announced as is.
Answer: {"value": 180, "unit": "mmHg"}
